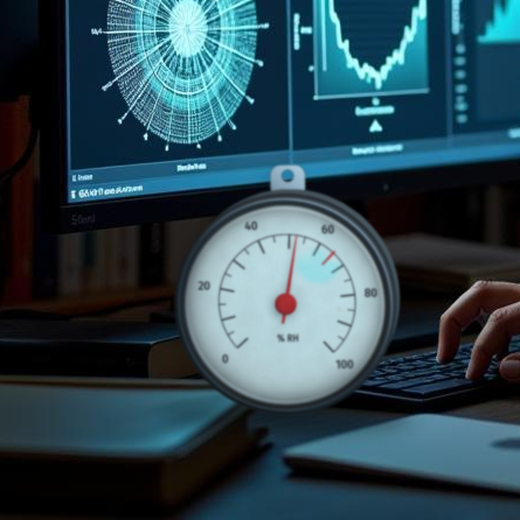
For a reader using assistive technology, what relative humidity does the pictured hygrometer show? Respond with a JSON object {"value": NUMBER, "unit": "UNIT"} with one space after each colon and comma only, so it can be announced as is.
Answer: {"value": 52.5, "unit": "%"}
